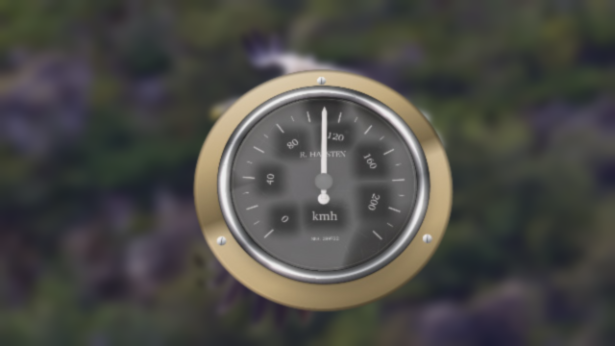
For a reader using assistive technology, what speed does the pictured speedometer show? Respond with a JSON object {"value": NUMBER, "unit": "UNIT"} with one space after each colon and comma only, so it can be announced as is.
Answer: {"value": 110, "unit": "km/h"}
